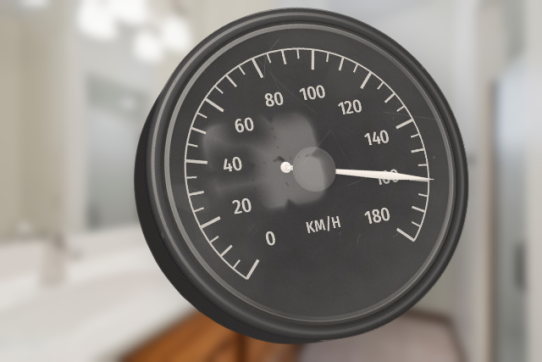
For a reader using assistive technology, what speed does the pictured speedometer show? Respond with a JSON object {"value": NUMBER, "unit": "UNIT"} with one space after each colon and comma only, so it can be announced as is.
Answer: {"value": 160, "unit": "km/h"}
